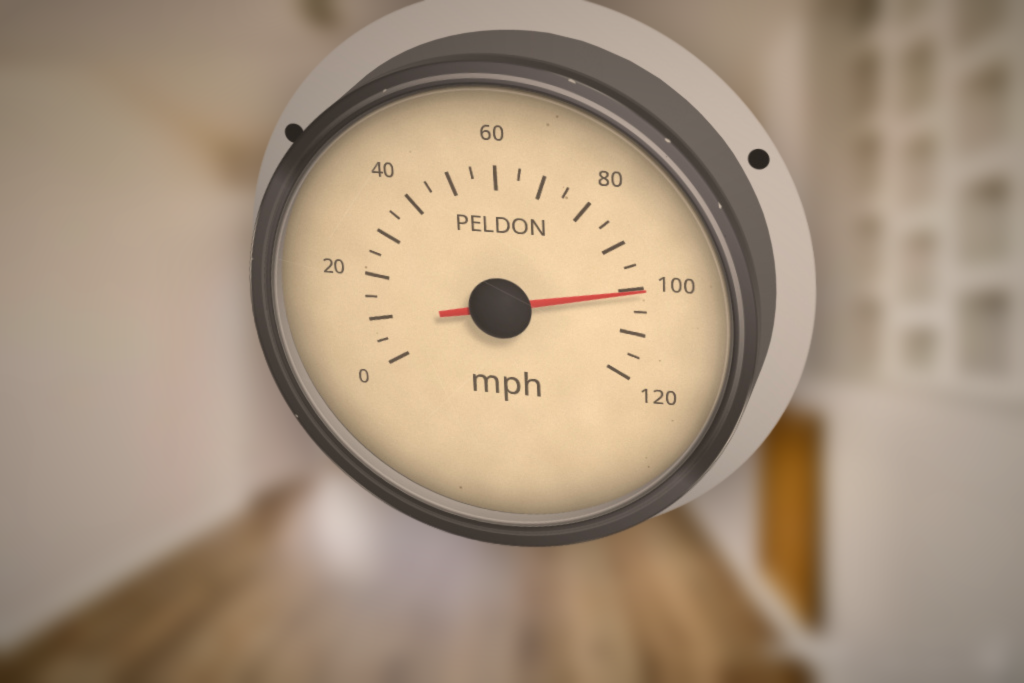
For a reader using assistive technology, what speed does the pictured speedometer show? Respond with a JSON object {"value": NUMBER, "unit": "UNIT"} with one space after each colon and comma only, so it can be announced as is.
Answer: {"value": 100, "unit": "mph"}
